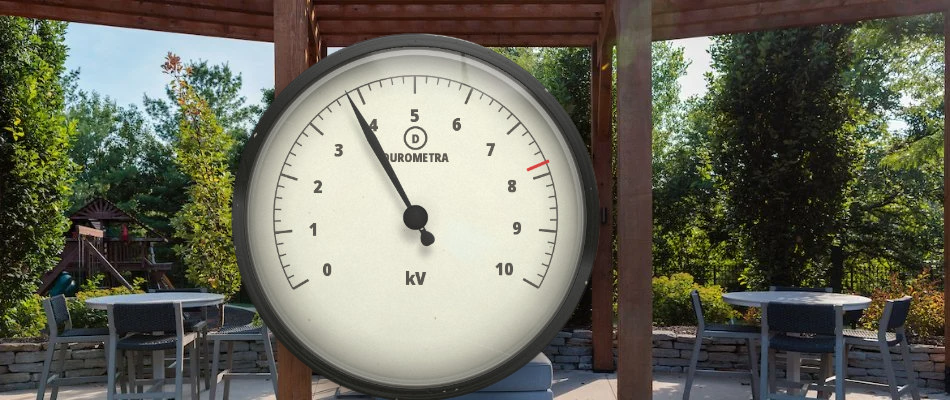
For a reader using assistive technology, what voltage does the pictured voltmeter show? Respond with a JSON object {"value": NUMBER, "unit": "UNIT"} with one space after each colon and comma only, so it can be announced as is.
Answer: {"value": 3.8, "unit": "kV"}
